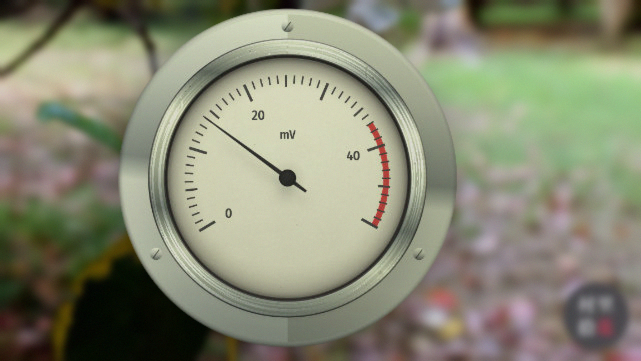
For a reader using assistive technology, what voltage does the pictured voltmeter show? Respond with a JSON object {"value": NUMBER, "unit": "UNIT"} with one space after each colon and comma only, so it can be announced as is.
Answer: {"value": 14, "unit": "mV"}
